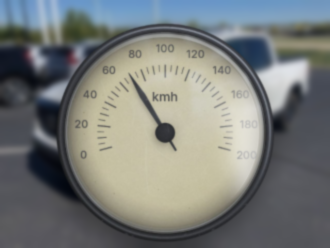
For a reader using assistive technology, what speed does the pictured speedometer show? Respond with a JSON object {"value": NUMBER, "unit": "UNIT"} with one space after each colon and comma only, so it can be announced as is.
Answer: {"value": 70, "unit": "km/h"}
